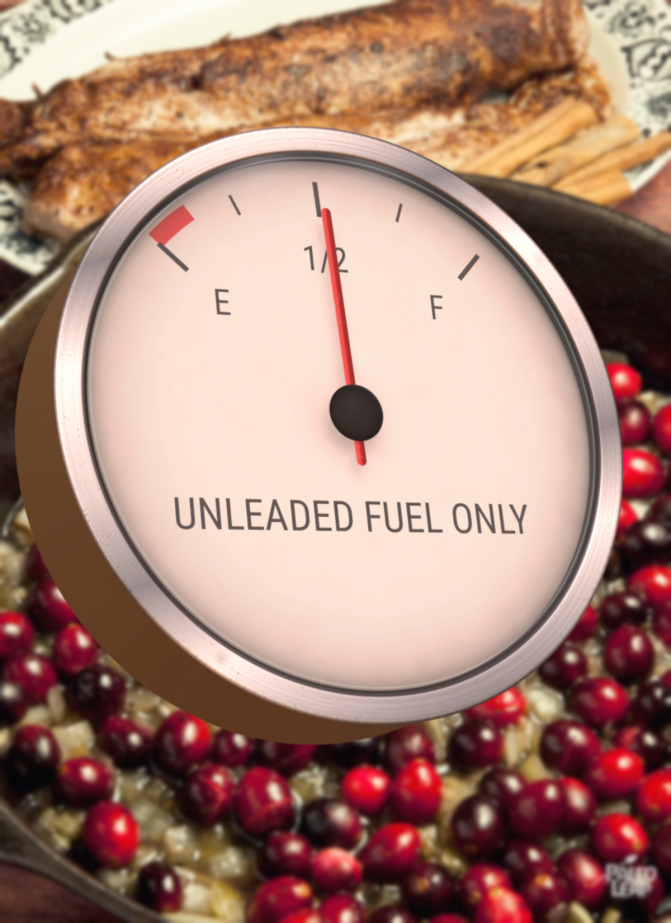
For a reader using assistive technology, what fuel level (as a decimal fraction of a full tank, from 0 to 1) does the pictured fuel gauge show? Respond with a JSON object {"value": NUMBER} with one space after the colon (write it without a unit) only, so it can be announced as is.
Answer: {"value": 0.5}
